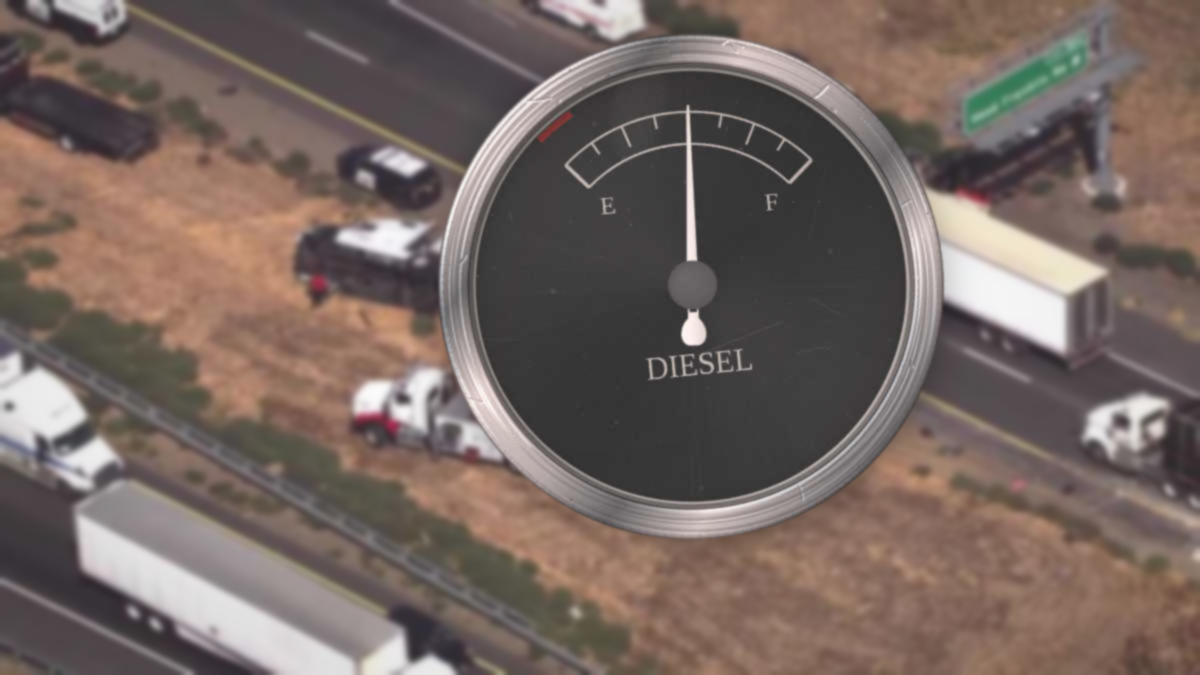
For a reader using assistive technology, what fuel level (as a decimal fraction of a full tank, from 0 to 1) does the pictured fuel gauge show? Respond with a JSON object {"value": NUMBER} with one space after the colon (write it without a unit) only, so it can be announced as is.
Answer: {"value": 0.5}
